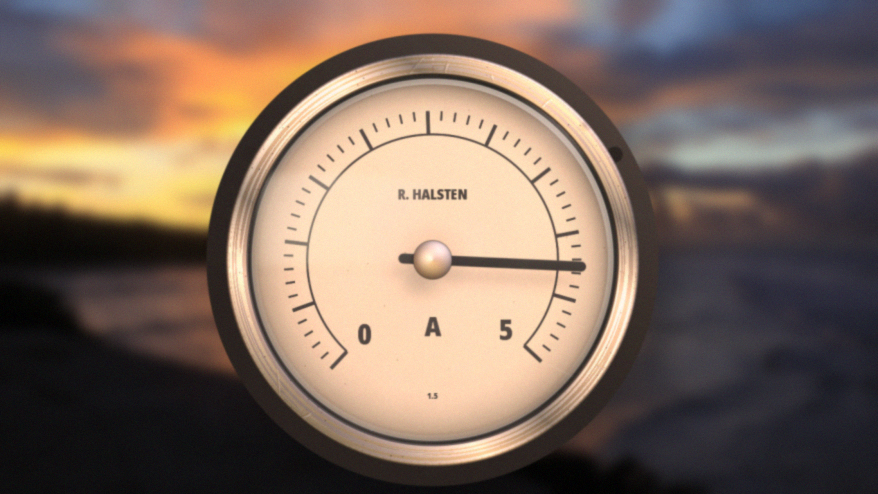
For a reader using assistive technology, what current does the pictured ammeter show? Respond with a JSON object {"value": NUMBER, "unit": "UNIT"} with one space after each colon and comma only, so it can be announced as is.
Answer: {"value": 4.25, "unit": "A"}
